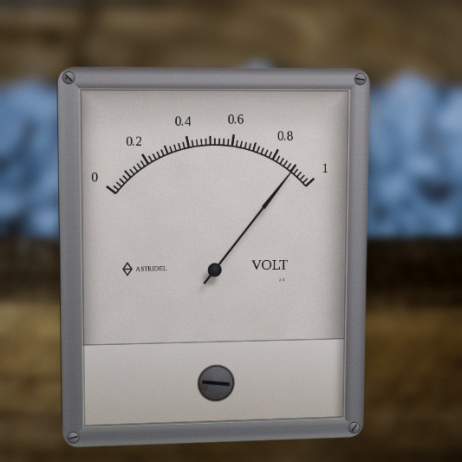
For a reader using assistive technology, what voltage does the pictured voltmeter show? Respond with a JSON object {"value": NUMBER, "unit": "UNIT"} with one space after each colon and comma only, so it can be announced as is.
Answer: {"value": 0.9, "unit": "V"}
